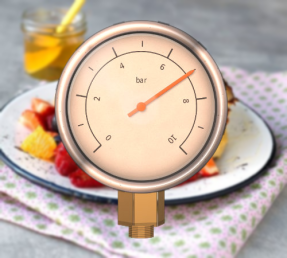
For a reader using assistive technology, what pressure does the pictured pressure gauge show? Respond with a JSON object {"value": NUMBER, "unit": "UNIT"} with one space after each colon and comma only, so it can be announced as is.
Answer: {"value": 7, "unit": "bar"}
